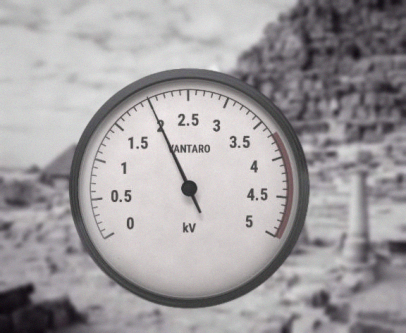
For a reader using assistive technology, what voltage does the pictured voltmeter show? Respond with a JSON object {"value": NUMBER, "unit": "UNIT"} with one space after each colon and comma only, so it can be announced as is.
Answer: {"value": 2, "unit": "kV"}
